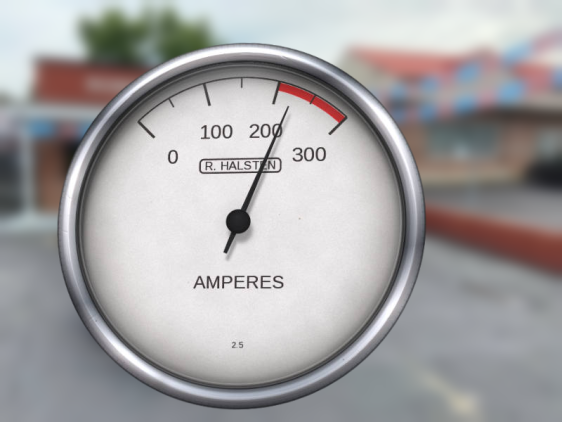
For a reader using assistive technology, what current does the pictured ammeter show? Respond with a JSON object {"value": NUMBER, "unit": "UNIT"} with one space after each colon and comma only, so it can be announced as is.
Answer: {"value": 225, "unit": "A"}
